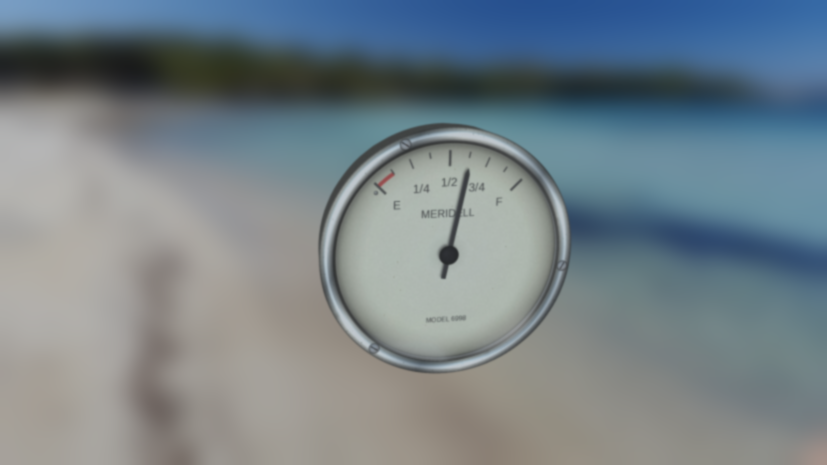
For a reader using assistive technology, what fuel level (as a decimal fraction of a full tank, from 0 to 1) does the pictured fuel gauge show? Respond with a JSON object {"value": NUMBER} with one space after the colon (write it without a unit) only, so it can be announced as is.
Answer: {"value": 0.625}
